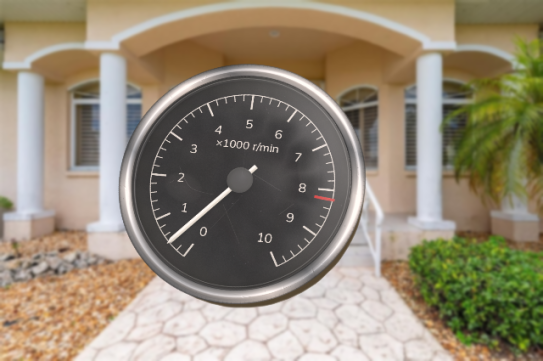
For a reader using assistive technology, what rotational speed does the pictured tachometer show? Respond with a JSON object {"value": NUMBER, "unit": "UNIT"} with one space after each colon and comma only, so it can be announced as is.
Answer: {"value": 400, "unit": "rpm"}
